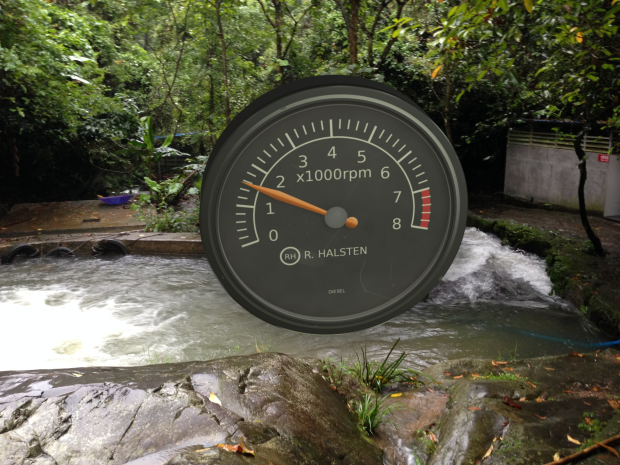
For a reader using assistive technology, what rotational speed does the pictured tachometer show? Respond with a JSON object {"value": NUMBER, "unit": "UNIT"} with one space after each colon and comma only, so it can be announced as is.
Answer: {"value": 1600, "unit": "rpm"}
